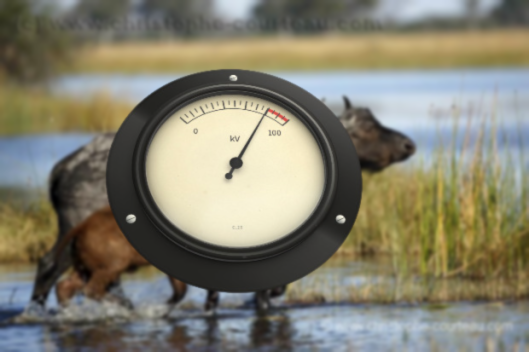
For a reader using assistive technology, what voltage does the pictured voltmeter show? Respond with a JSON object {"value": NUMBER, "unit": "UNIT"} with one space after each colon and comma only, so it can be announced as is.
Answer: {"value": 80, "unit": "kV"}
